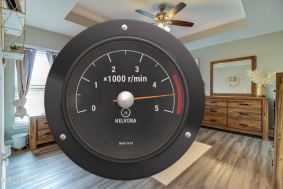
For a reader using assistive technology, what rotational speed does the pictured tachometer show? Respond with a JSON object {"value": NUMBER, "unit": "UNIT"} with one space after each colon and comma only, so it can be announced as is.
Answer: {"value": 4500, "unit": "rpm"}
